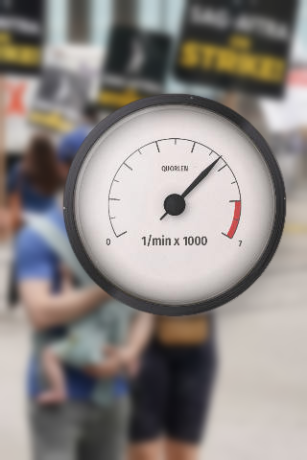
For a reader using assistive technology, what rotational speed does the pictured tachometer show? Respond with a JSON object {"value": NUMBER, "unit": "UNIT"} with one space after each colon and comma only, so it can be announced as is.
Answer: {"value": 4750, "unit": "rpm"}
